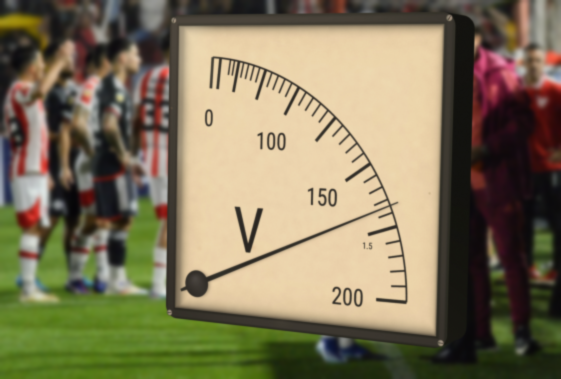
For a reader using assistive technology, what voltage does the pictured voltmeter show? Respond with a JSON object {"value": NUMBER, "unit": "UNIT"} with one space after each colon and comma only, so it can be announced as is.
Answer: {"value": 167.5, "unit": "V"}
